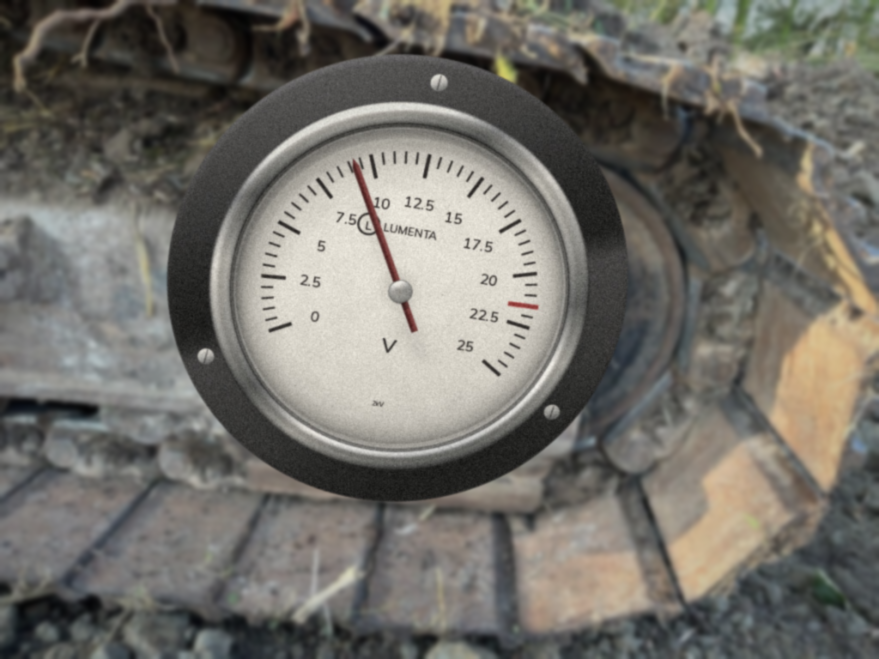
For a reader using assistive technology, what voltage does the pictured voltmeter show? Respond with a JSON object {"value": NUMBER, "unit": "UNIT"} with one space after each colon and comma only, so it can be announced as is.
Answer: {"value": 9.25, "unit": "V"}
